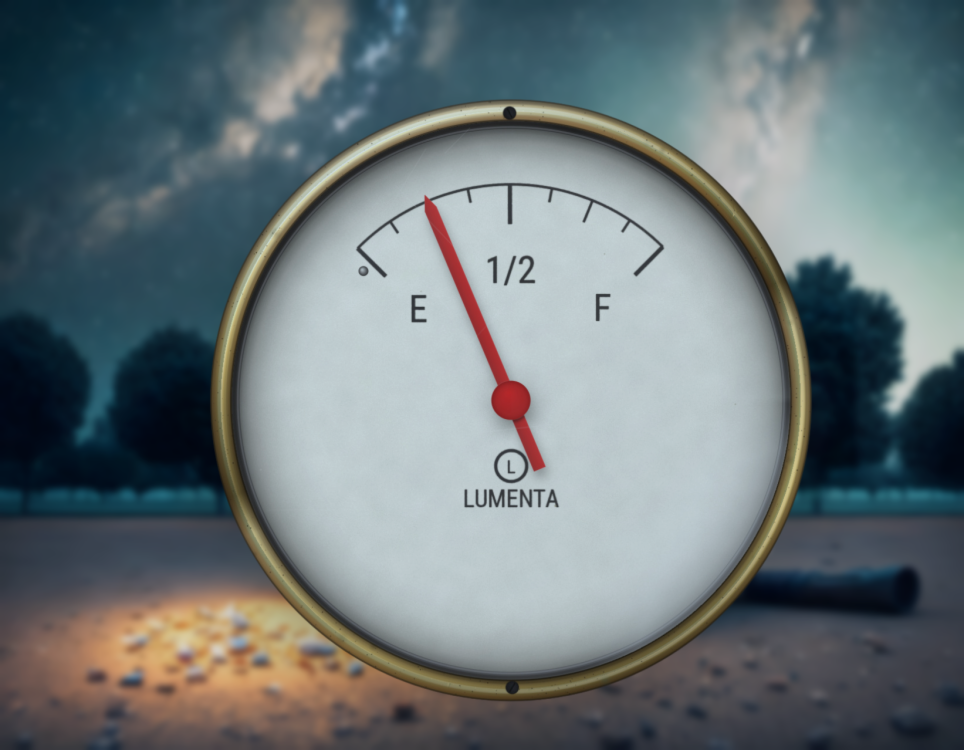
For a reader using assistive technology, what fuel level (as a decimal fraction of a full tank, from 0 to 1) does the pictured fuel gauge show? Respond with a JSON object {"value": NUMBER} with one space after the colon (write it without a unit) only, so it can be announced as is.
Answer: {"value": 0.25}
